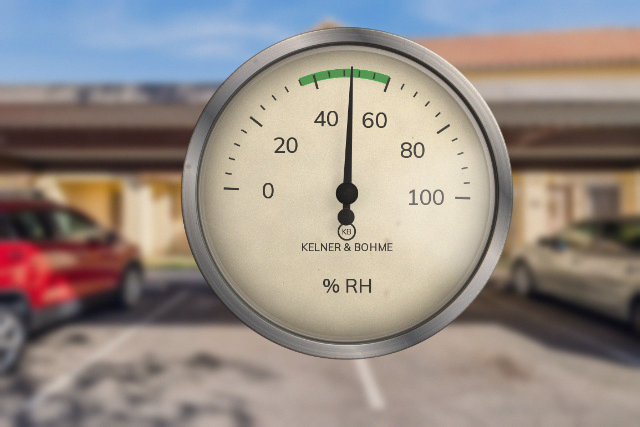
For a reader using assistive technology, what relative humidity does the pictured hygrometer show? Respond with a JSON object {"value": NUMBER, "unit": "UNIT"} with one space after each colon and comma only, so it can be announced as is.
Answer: {"value": 50, "unit": "%"}
